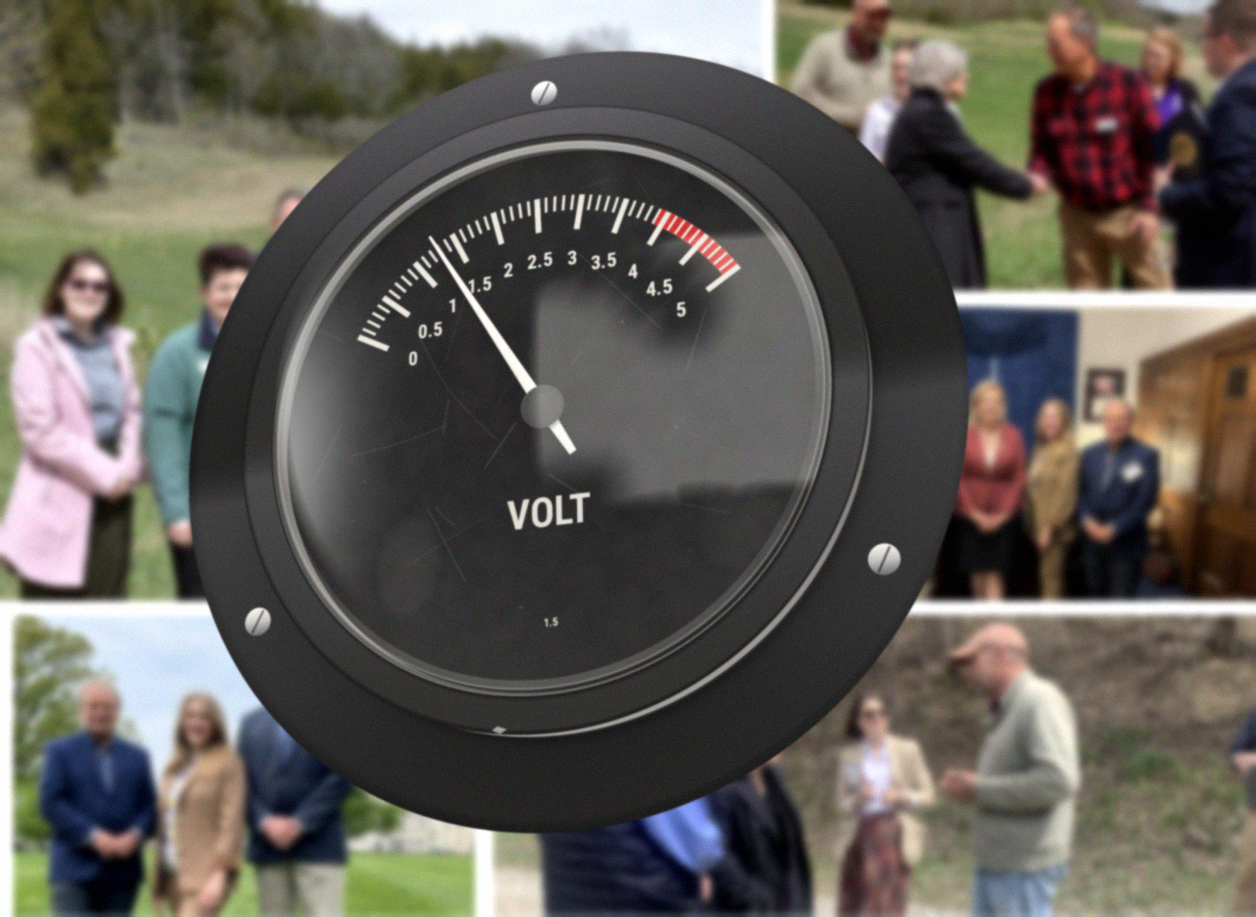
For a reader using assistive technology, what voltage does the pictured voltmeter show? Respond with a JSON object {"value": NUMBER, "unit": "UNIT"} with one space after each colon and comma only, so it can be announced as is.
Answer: {"value": 1.3, "unit": "V"}
